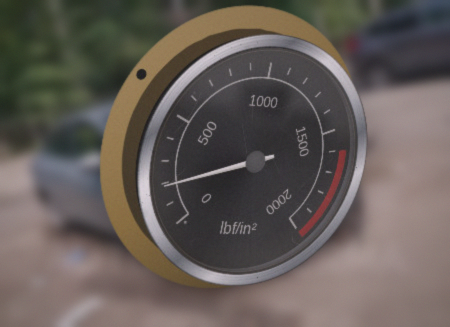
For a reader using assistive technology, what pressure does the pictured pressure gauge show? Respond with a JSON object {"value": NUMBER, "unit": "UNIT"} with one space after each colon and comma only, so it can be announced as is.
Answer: {"value": 200, "unit": "psi"}
